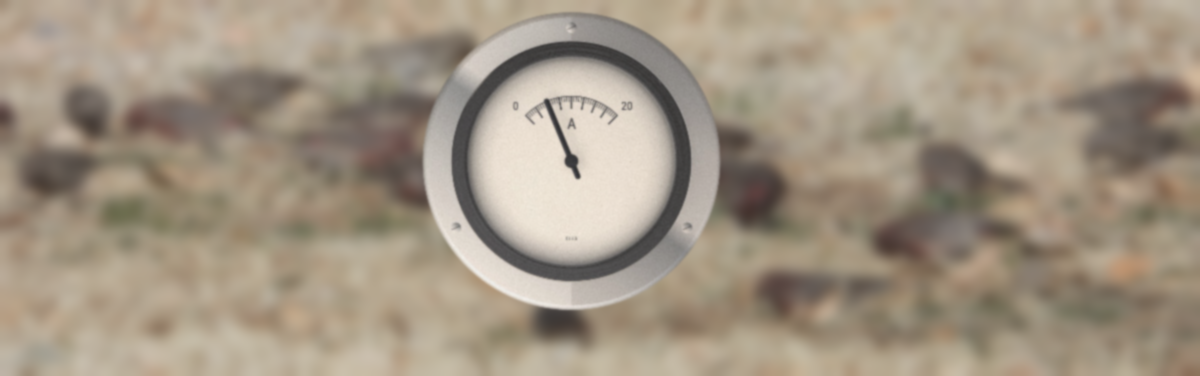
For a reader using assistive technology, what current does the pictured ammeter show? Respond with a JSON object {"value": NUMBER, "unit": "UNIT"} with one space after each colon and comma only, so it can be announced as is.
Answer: {"value": 5, "unit": "A"}
